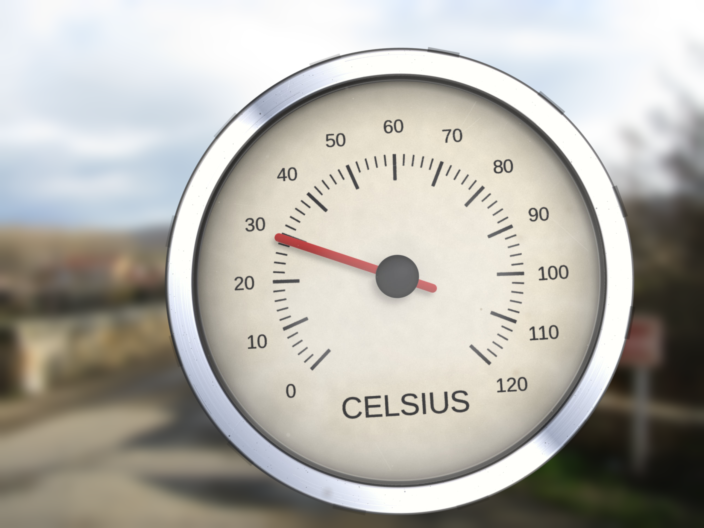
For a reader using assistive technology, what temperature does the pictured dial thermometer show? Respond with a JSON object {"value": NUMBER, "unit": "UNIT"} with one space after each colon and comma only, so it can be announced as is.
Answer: {"value": 29, "unit": "°C"}
